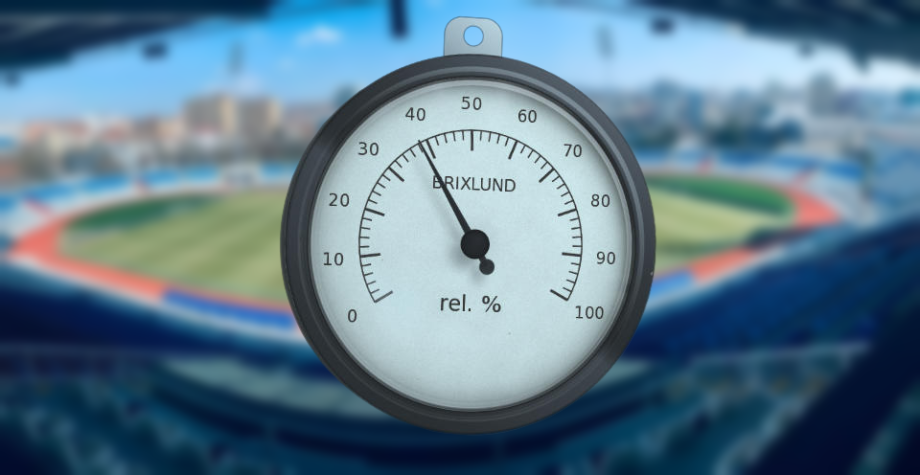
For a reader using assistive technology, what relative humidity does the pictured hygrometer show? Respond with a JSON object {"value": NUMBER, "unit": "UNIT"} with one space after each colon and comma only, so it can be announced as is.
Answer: {"value": 38, "unit": "%"}
